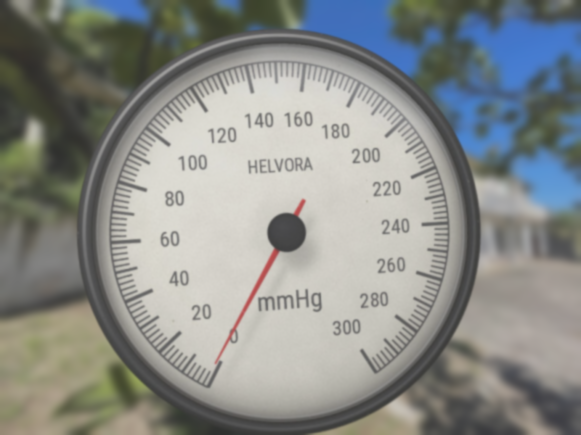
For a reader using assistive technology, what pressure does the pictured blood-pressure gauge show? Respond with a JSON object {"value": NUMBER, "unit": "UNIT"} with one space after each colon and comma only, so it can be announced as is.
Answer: {"value": 2, "unit": "mmHg"}
